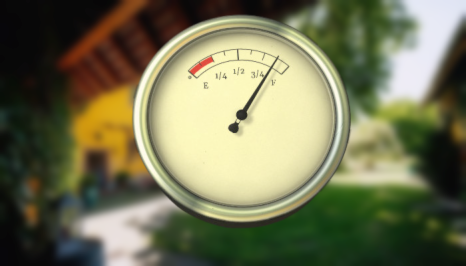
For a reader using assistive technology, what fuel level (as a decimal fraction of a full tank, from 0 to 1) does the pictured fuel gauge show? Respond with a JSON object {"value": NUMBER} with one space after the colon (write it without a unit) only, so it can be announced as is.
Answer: {"value": 0.875}
